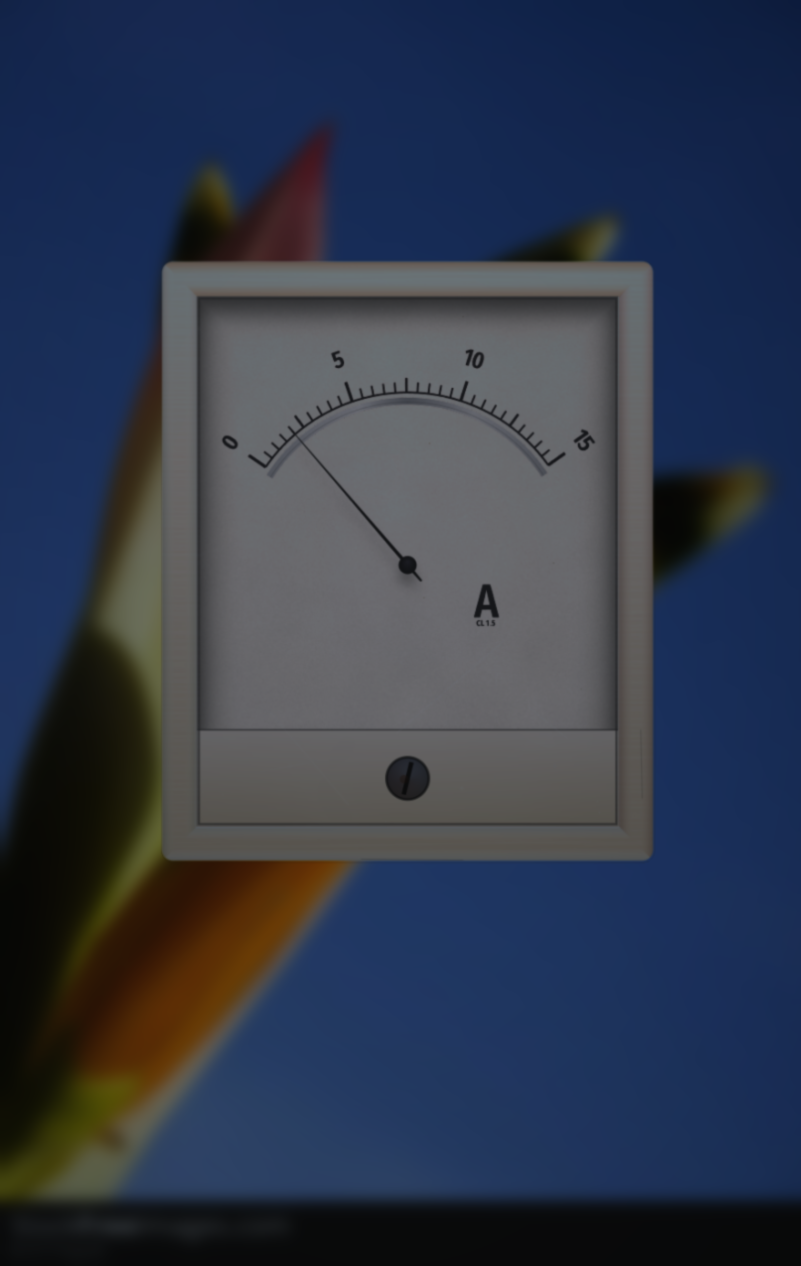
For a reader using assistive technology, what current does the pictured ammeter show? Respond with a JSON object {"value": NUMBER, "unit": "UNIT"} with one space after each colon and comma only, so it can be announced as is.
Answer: {"value": 2, "unit": "A"}
